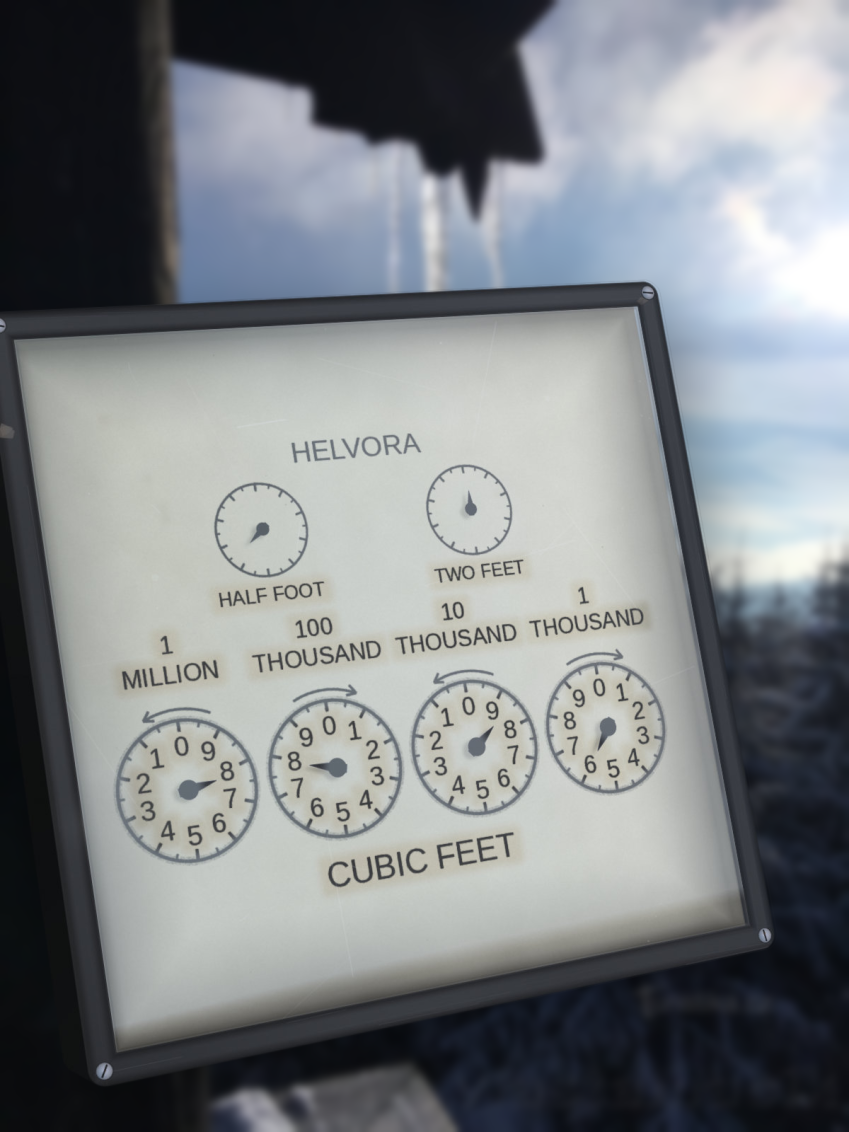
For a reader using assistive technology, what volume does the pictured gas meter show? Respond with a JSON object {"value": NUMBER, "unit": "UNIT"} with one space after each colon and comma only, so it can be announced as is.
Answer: {"value": 778600, "unit": "ft³"}
